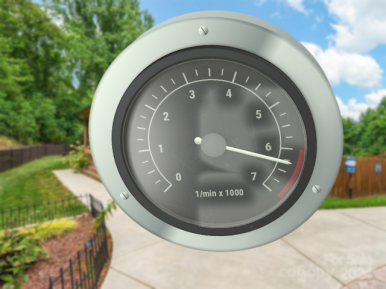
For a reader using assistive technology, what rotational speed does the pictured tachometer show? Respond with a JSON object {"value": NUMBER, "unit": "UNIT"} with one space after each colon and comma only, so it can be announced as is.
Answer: {"value": 6250, "unit": "rpm"}
